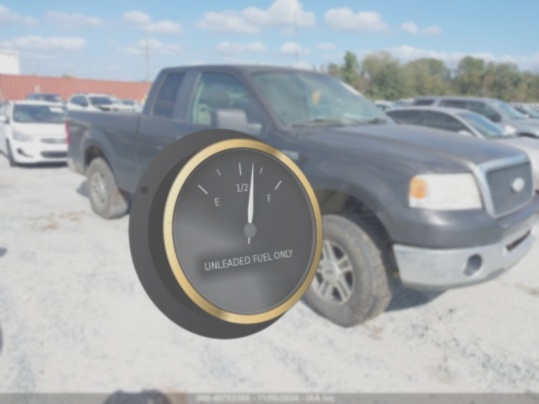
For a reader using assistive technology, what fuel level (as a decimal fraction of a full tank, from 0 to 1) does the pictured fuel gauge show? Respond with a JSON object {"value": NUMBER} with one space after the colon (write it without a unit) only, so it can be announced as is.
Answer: {"value": 0.625}
